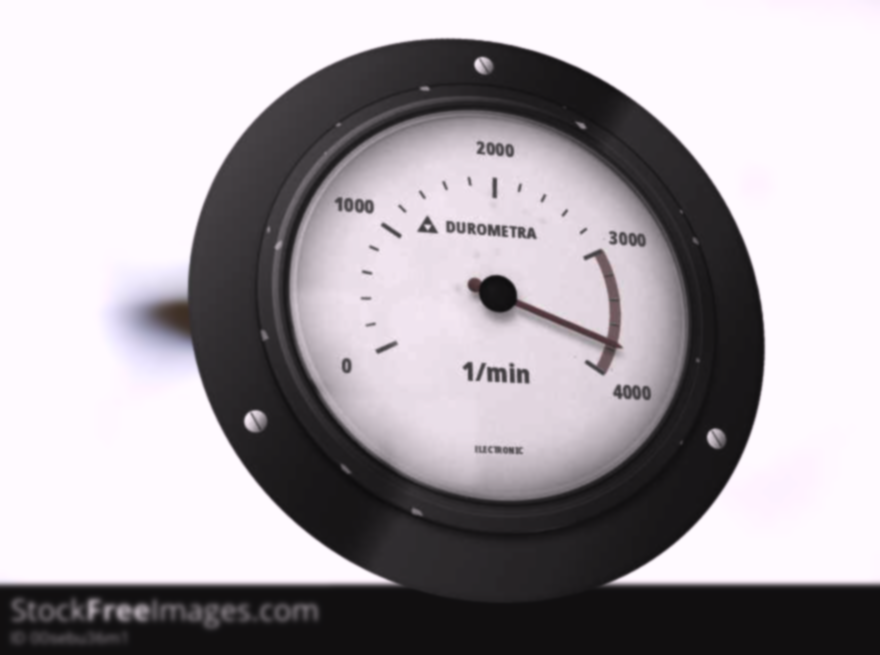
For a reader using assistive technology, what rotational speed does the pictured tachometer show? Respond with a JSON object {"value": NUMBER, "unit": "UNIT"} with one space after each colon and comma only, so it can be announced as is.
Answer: {"value": 3800, "unit": "rpm"}
